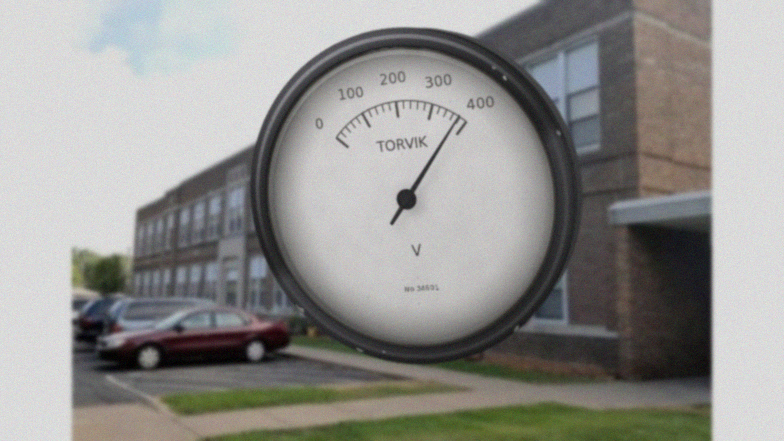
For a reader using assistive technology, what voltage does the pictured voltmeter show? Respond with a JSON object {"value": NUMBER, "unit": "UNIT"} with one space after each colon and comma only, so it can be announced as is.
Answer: {"value": 380, "unit": "V"}
